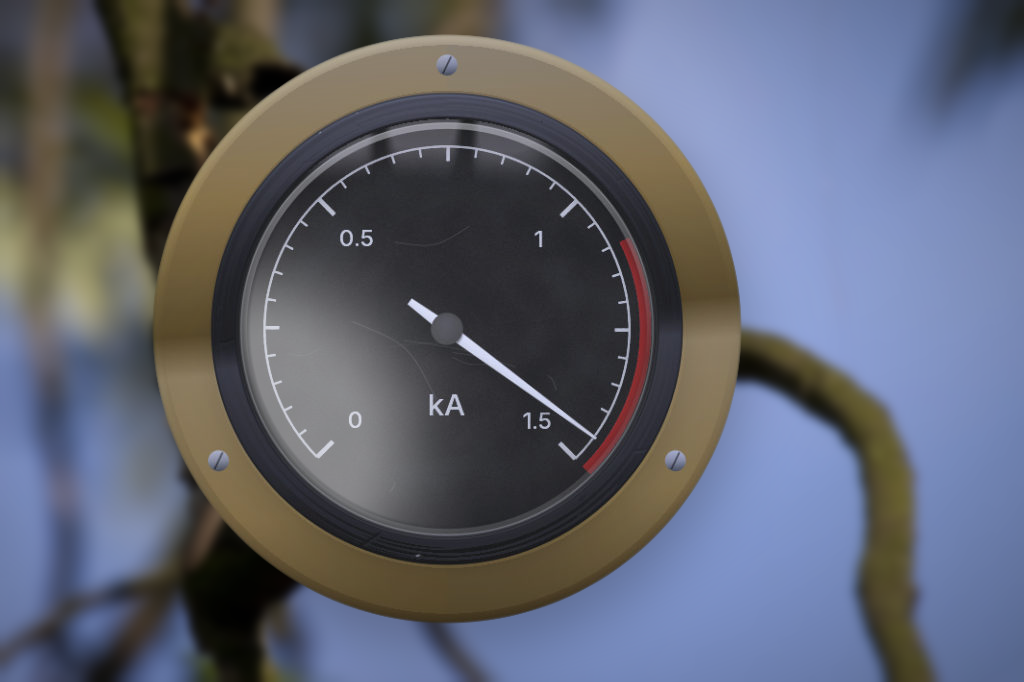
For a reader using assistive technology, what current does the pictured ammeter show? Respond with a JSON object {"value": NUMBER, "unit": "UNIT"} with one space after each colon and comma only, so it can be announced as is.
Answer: {"value": 1.45, "unit": "kA"}
